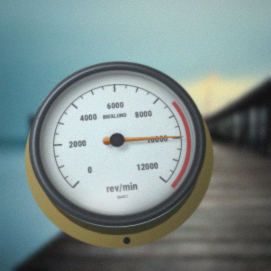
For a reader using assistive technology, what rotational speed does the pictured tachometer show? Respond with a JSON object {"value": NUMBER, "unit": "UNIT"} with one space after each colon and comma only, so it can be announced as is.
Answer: {"value": 10000, "unit": "rpm"}
